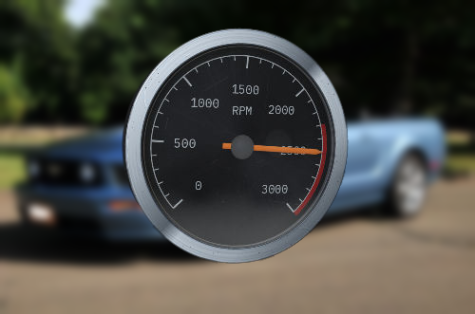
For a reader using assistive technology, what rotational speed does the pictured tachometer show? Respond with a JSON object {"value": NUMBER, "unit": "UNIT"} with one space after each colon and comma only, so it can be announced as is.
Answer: {"value": 2500, "unit": "rpm"}
